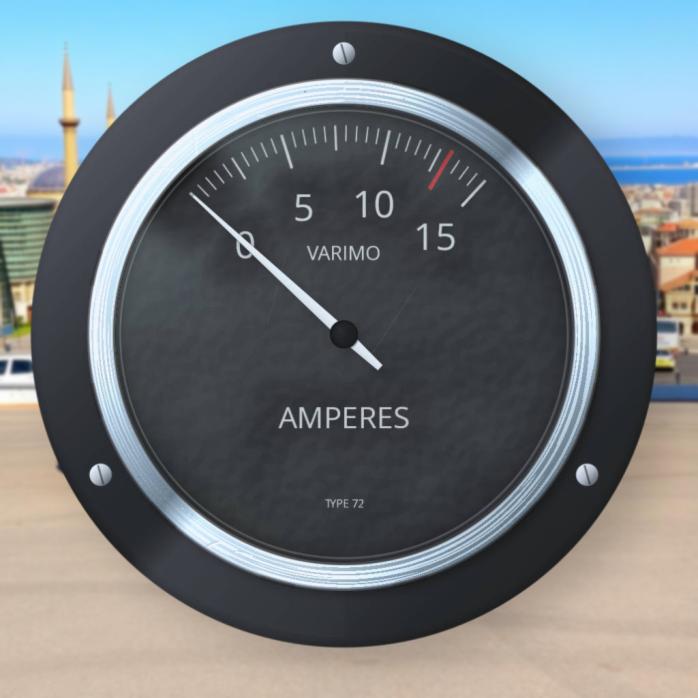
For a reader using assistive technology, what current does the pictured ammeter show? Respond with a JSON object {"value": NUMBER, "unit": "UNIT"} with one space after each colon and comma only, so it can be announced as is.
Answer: {"value": 0, "unit": "A"}
